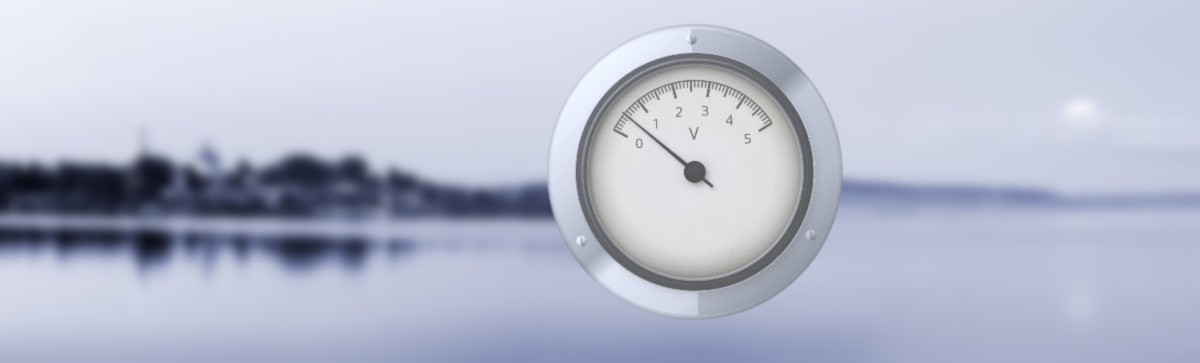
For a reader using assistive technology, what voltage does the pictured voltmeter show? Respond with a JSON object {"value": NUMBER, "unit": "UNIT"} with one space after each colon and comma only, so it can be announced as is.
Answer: {"value": 0.5, "unit": "V"}
